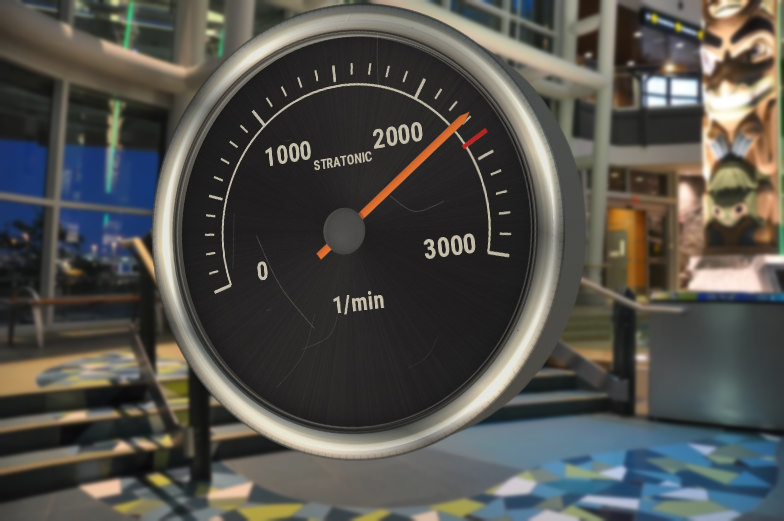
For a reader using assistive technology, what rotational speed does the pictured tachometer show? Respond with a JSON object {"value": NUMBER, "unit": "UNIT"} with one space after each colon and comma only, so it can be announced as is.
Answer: {"value": 2300, "unit": "rpm"}
